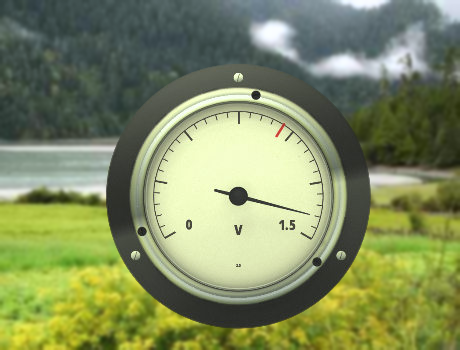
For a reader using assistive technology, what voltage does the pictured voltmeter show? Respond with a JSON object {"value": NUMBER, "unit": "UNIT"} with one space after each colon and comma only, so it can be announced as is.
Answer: {"value": 1.4, "unit": "V"}
